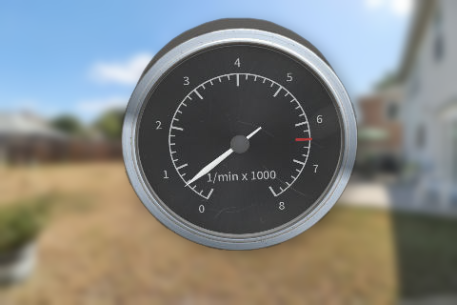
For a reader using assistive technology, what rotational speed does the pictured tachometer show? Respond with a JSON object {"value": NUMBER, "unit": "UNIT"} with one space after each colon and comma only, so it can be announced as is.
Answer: {"value": 600, "unit": "rpm"}
